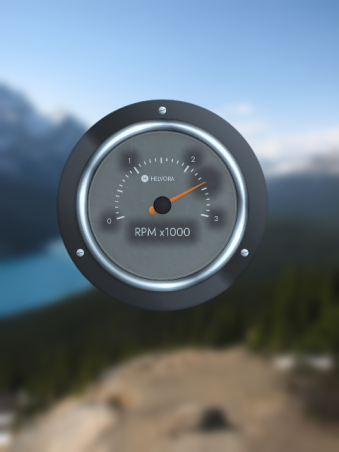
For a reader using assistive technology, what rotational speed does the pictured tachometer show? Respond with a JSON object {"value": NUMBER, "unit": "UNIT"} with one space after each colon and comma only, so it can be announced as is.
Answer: {"value": 2400, "unit": "rpm"}
